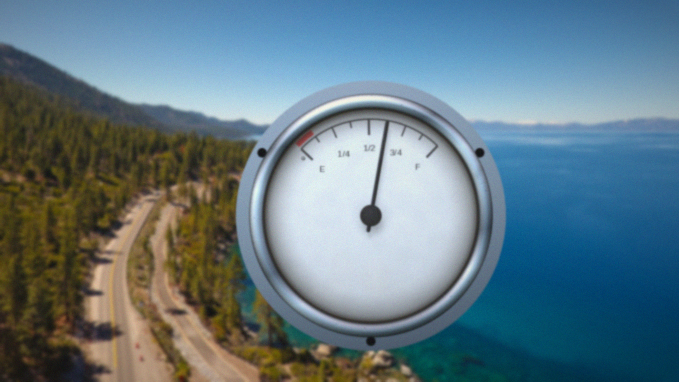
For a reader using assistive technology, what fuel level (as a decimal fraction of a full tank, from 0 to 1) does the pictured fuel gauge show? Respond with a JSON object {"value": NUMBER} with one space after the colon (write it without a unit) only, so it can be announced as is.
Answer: {"value": 0.625}
